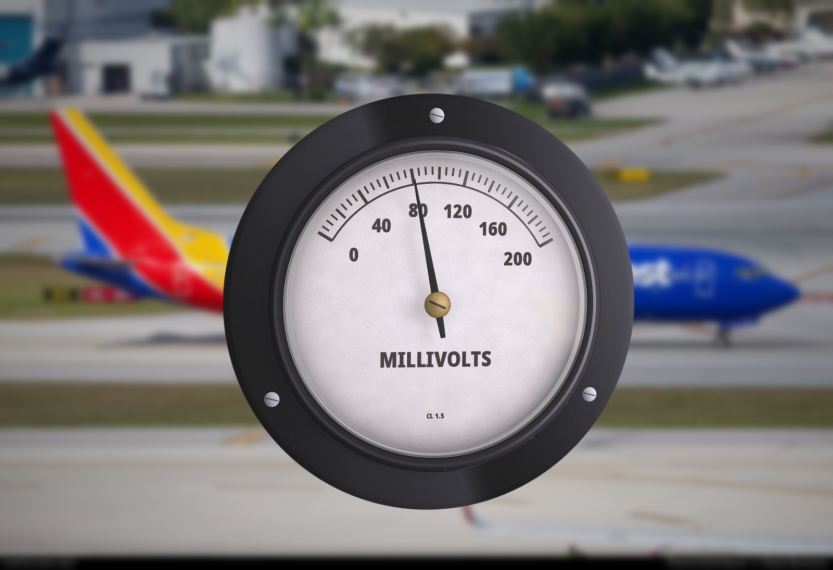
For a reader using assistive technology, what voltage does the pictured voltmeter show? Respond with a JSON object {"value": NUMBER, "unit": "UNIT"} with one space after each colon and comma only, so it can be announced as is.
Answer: {"value": 80, "unit": "mV"}
